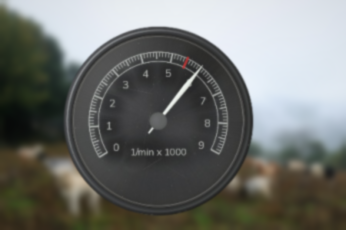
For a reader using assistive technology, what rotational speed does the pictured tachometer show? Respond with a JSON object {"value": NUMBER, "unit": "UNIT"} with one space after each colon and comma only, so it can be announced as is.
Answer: {"value": 6000, "unit": "rpm"}
